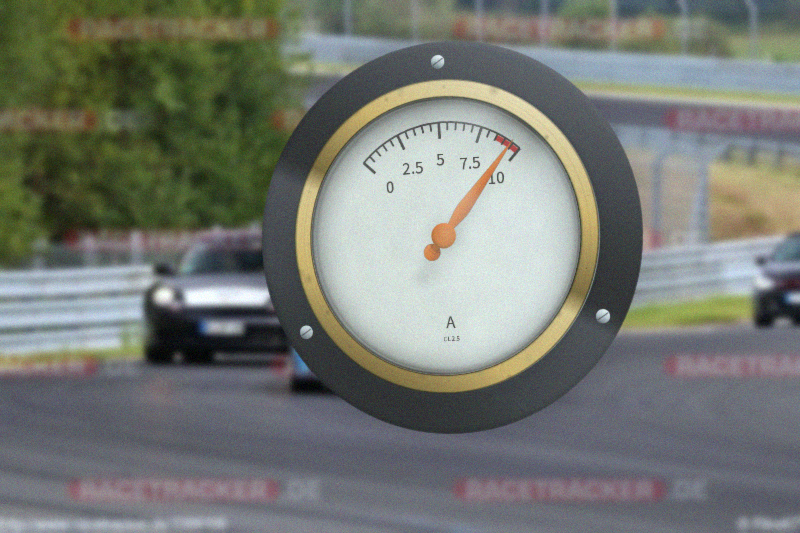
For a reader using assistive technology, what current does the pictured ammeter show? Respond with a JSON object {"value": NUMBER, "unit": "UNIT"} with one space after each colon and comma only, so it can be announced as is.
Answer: {"value": 9.5, "unit": "A"}
